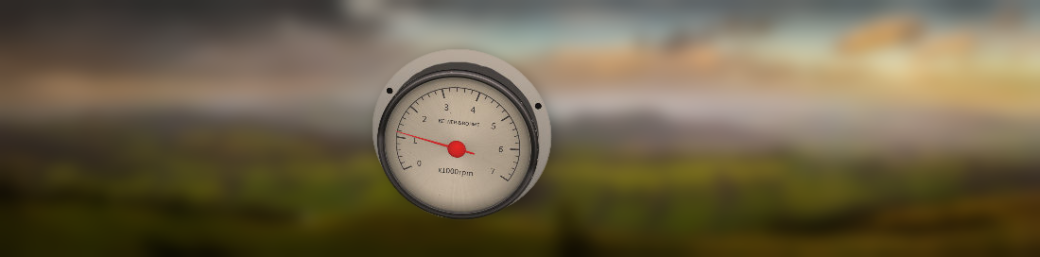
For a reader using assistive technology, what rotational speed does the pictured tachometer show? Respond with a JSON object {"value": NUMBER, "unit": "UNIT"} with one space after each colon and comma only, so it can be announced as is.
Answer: {"value": 1200, "unit": "rpm"}
